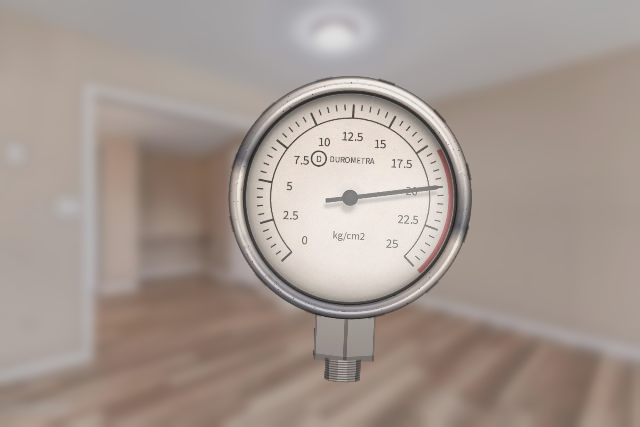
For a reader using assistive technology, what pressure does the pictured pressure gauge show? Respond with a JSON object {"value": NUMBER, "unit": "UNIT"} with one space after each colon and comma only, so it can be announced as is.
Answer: {"value": 20, "unit": "kg/cm²"}
